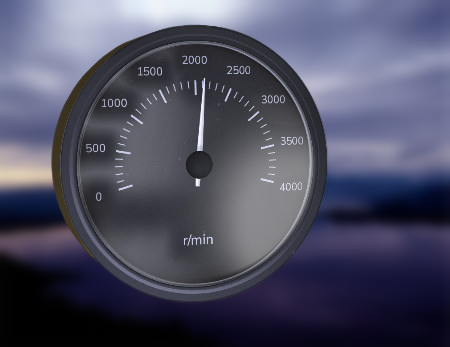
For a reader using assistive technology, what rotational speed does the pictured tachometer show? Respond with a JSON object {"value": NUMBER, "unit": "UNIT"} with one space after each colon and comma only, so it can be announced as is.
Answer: {"value": 2100, "unit": "rpm"}
